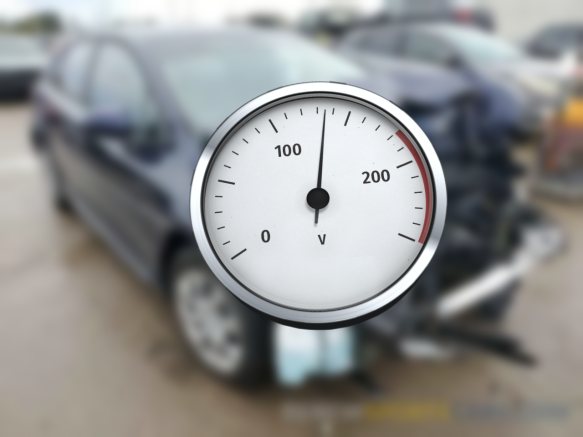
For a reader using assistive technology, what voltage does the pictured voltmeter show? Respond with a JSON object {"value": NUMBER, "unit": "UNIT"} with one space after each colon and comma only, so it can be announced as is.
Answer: {"value": 135, "unit": "V"}
